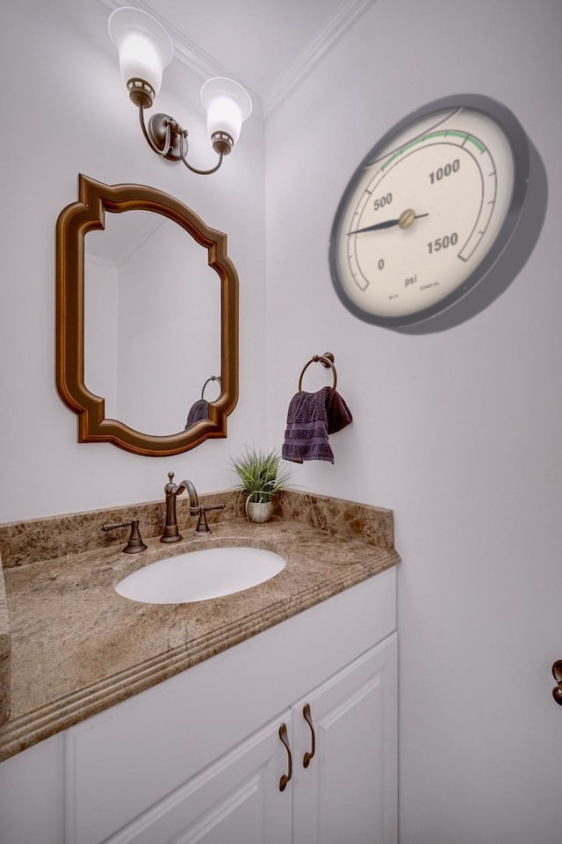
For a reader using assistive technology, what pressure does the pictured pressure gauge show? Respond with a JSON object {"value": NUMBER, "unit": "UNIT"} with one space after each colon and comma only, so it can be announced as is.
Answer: {"value": 300, "unit": "psi"}
